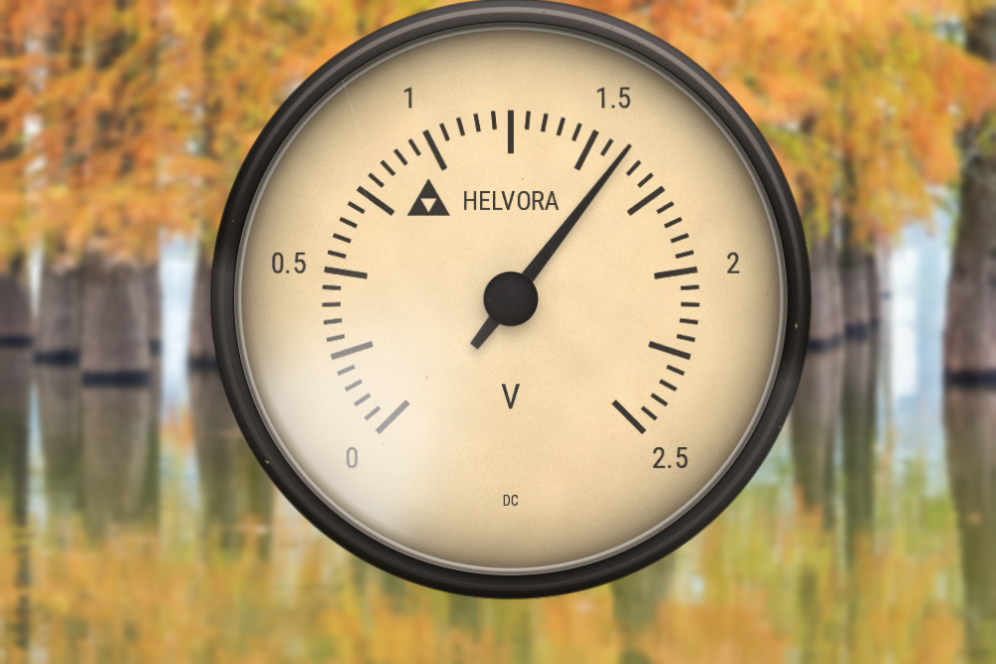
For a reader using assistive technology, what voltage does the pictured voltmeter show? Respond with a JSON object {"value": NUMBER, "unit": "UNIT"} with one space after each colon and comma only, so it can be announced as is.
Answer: {"value": 1.6, "unit": "V"}
